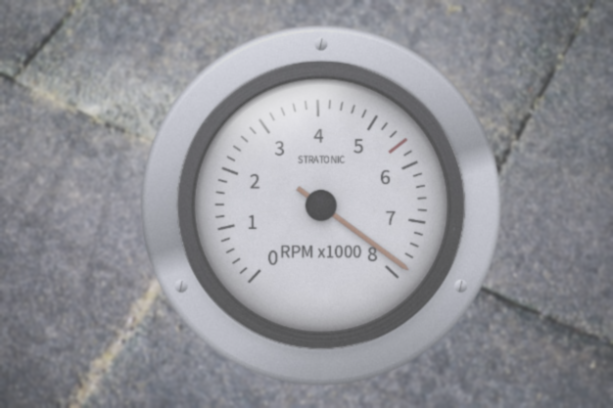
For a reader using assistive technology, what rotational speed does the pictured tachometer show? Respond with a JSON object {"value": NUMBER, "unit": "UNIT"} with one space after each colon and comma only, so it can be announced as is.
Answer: {"value": 7800, "unit": "rpm"}
